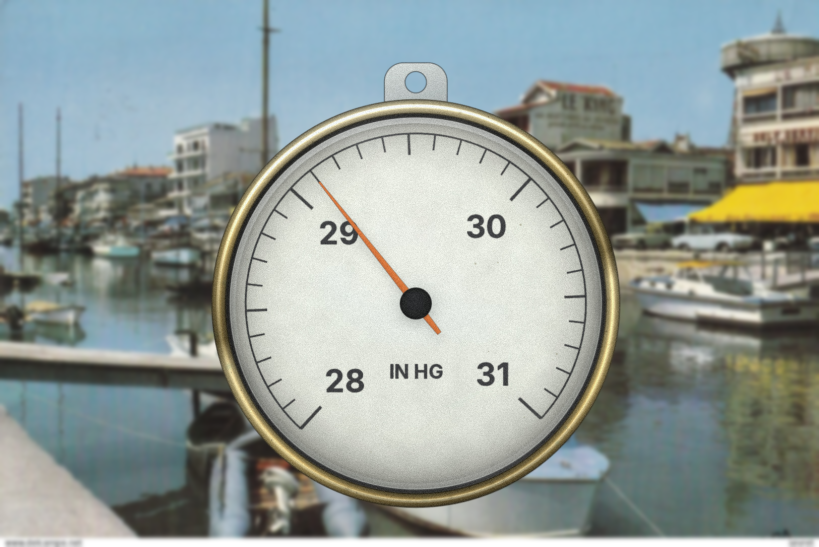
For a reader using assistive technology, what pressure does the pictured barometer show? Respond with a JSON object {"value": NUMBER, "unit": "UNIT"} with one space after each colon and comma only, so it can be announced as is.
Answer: {"value": 29.1, "unit": "inHg"}
